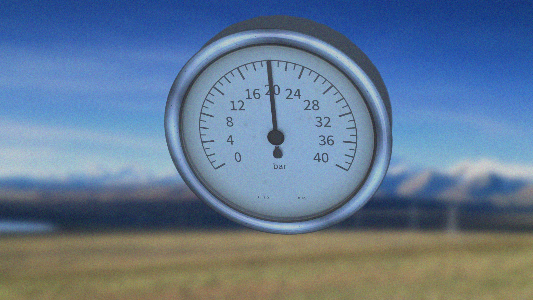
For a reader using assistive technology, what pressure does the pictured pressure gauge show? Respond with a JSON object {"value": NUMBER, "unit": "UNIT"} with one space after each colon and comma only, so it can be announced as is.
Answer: {"value": 20, "unit": "bar"}
